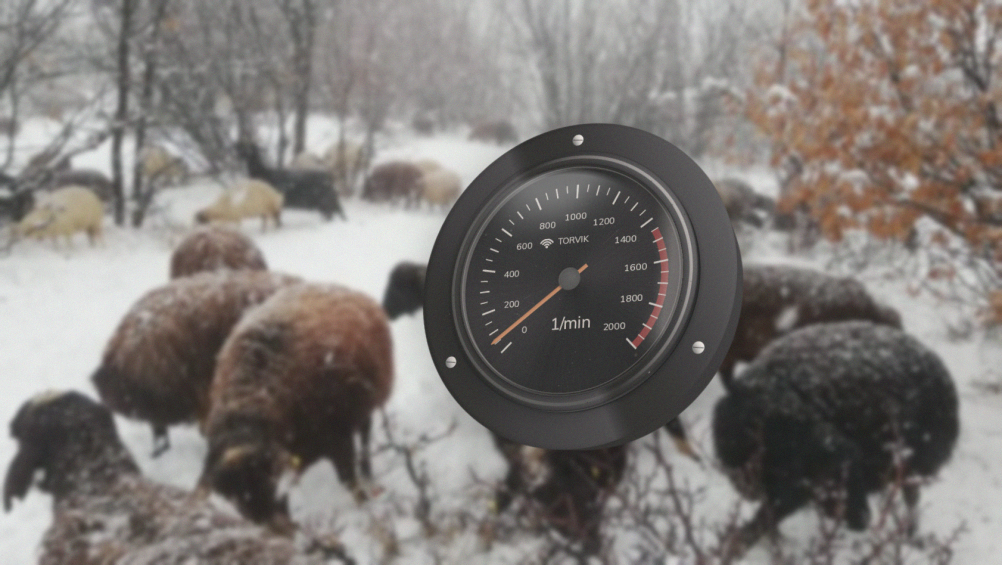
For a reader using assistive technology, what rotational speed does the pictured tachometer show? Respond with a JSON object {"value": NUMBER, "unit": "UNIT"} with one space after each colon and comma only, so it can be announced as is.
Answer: {"value": 50, "unit": "rpm"}
